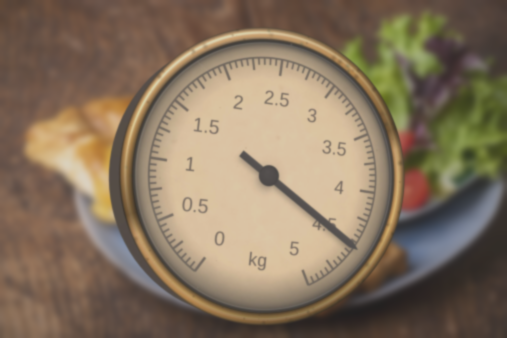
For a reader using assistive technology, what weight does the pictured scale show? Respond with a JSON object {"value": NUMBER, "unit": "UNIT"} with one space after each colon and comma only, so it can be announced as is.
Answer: {"value": 4.5, "unit": "kg"}
